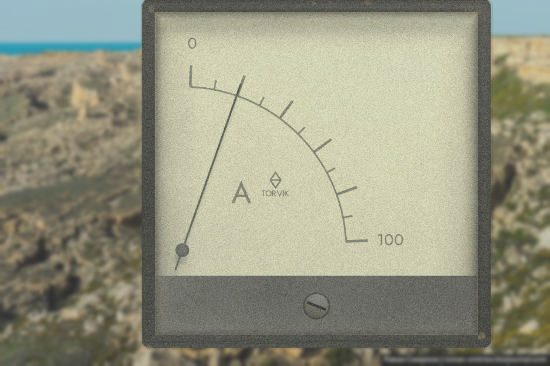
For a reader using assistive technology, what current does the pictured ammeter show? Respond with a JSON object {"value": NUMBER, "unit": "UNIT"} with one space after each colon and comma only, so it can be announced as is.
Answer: {"value": 20, "unit": "A"}
